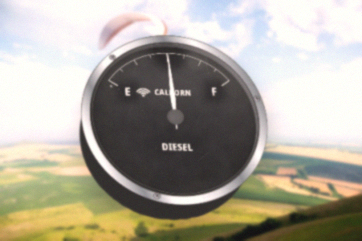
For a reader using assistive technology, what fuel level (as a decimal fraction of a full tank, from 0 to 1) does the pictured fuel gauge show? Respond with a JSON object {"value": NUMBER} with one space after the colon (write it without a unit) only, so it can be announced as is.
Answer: {"value": 0.5}
